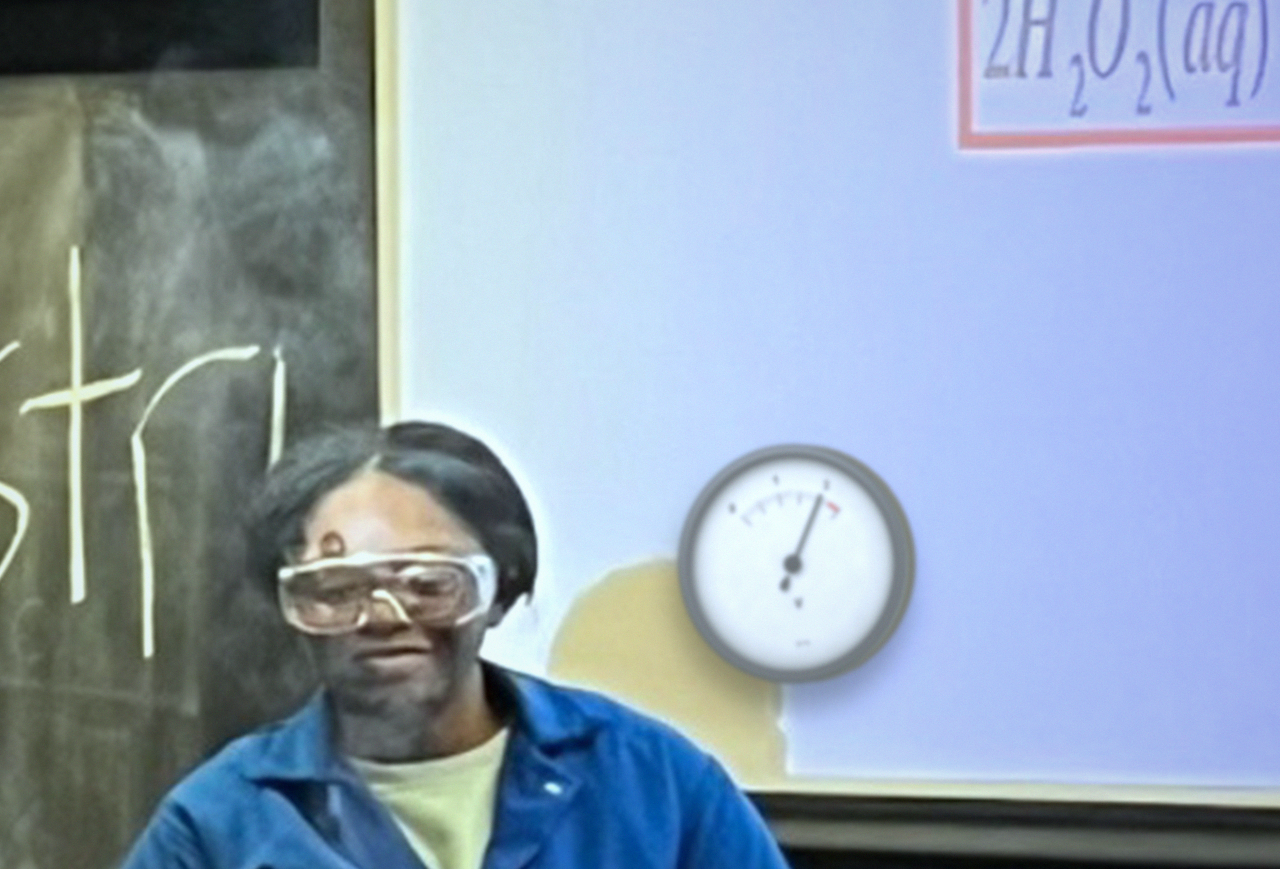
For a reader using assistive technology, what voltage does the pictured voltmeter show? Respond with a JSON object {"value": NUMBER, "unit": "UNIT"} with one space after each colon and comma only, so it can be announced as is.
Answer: {"value": 2, "unit": "V"}
